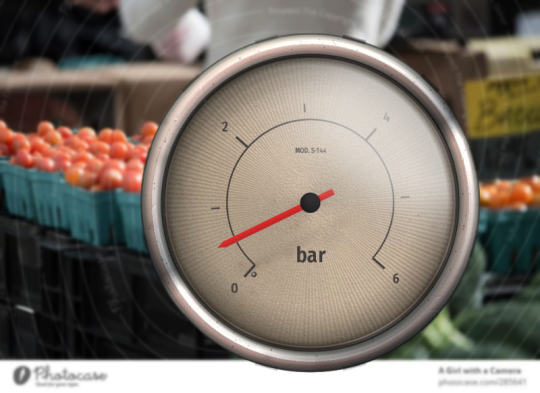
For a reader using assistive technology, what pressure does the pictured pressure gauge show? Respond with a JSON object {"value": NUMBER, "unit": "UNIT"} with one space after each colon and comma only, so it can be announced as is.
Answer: {"value": 0.5, "unit": "bar"}
